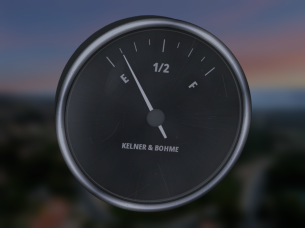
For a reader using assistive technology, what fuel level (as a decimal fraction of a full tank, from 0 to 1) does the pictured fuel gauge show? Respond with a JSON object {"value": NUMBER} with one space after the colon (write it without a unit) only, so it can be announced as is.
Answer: {"value": 0.125}
